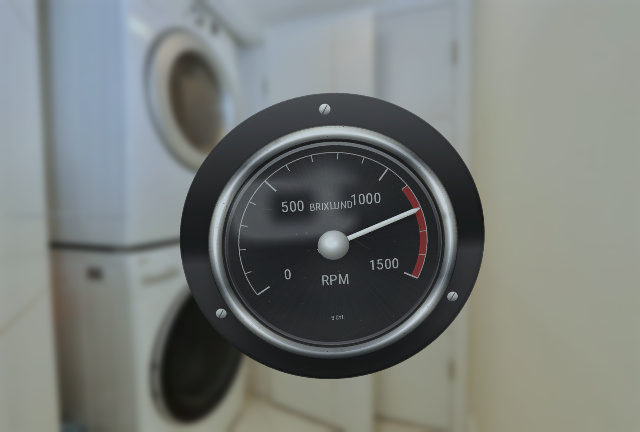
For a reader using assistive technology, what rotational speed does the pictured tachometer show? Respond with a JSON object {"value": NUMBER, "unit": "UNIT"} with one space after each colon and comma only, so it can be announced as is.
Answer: {"value": 1200, "unit": "rpm"}
